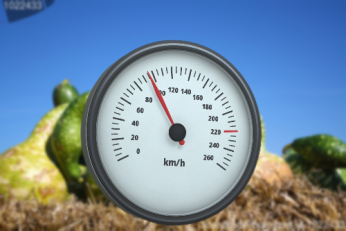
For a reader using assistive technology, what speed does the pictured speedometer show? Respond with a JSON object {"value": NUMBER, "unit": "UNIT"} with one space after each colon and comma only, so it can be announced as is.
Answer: {"value": 95, "unit": "km/h"}
